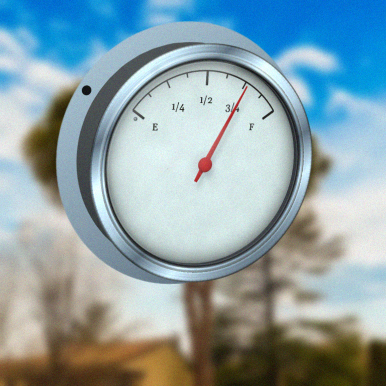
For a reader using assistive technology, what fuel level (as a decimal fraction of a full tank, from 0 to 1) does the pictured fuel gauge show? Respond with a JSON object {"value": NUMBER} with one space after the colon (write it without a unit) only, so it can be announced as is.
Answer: {"value": 0.75}
